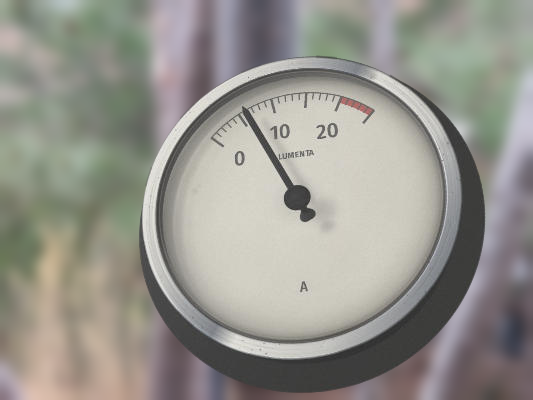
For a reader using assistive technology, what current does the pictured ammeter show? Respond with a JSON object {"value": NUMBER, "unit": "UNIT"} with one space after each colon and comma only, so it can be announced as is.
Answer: {"value": 6, "unit": "A"}
